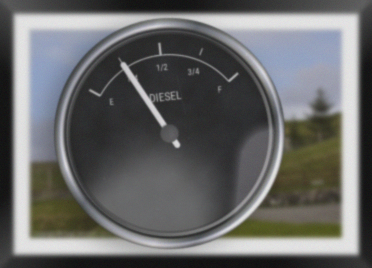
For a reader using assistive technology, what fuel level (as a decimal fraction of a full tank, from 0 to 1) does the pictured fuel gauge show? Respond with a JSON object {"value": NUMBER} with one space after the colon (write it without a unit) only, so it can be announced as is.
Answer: {"value": 0.25}
